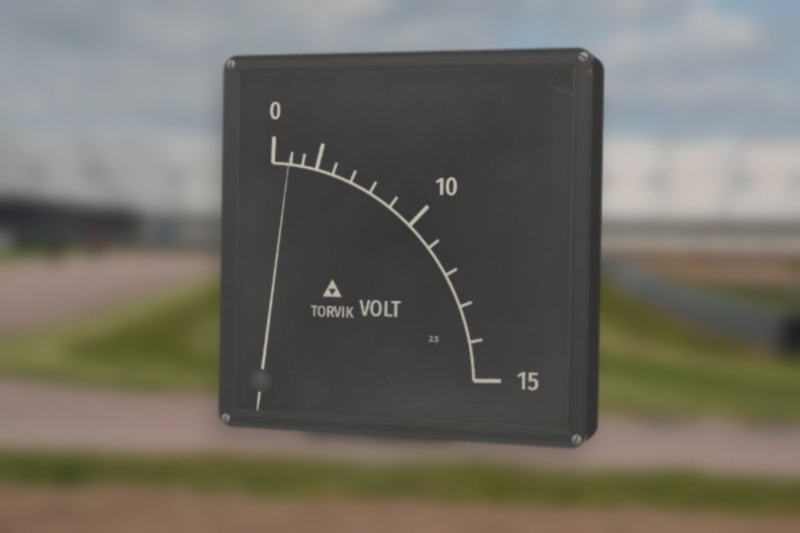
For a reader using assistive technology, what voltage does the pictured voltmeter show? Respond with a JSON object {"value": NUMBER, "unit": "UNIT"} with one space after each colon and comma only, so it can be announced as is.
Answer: {"value": 3, "unit": "V"}
